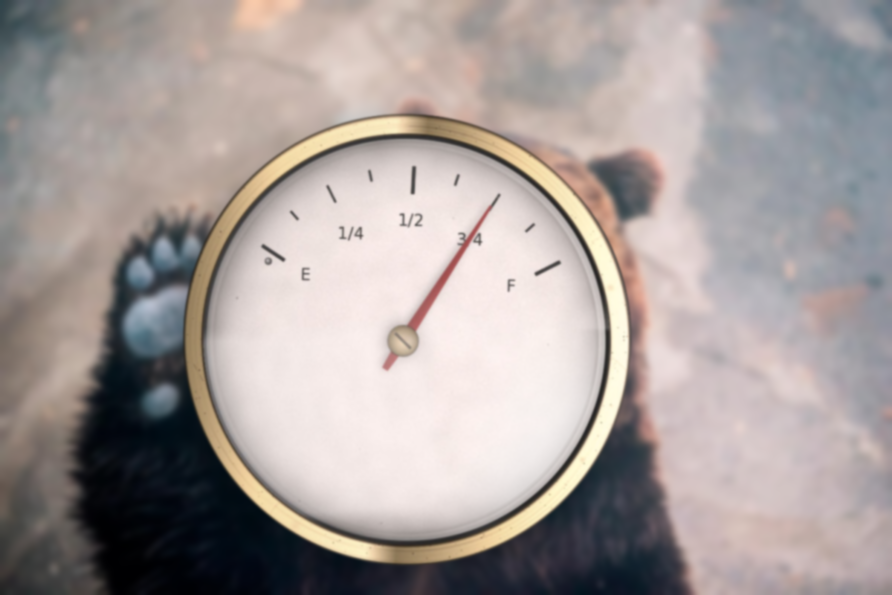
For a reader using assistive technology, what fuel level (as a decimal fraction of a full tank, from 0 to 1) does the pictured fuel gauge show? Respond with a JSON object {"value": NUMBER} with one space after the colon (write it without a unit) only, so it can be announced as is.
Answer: {"value": 0.75}
